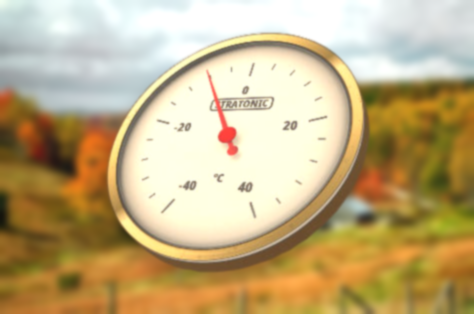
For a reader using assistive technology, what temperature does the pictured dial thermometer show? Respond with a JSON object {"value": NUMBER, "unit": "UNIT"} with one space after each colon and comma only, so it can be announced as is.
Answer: {"value": -8, "unit": "°C"}
